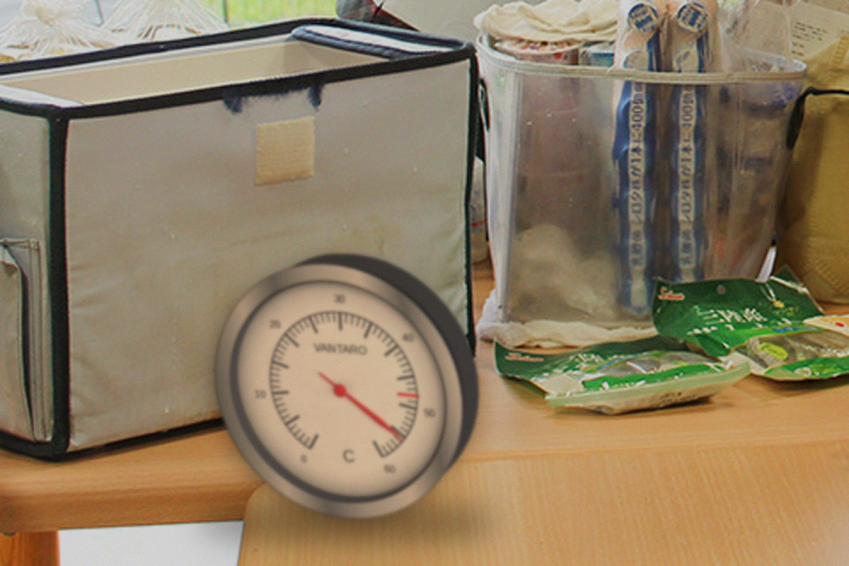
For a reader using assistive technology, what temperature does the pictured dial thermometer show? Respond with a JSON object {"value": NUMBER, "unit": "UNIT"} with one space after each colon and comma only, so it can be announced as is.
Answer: {"value": 55, "unit": "°C"}
